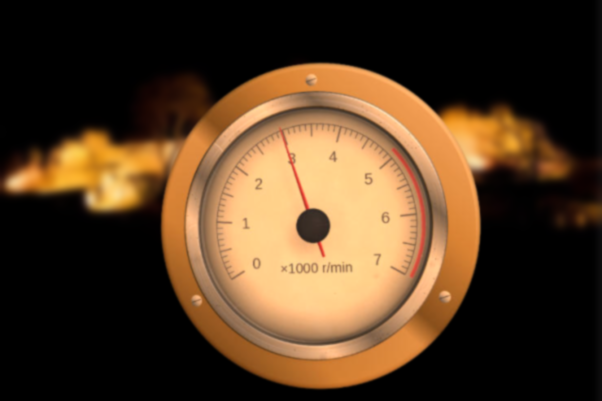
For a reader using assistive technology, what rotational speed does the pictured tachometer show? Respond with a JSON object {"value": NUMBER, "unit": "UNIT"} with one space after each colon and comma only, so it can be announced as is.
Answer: {"value": 3000, "unit": "rpm"}
